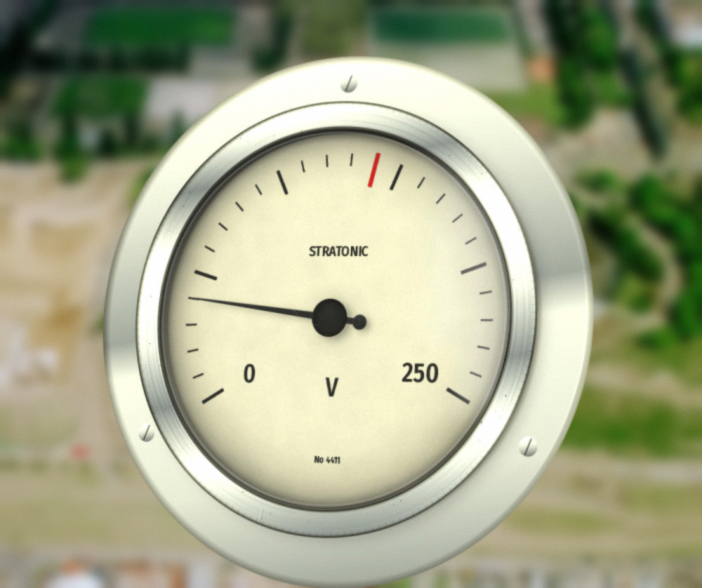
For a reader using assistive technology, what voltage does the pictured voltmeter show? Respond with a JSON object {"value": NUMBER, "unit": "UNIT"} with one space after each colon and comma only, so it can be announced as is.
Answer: {"value": 40, "unit": "V"}
